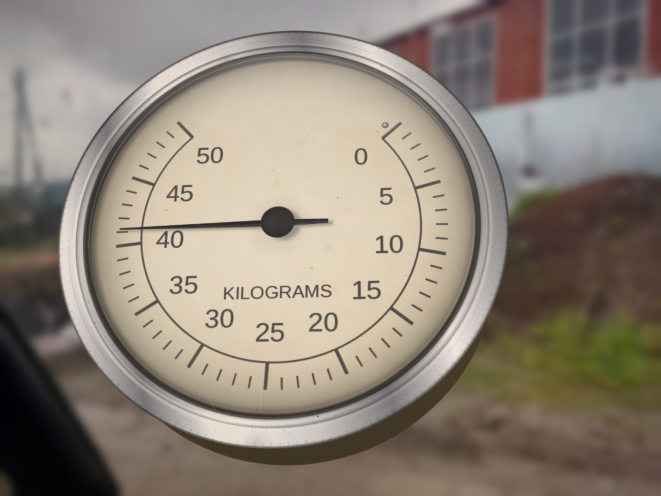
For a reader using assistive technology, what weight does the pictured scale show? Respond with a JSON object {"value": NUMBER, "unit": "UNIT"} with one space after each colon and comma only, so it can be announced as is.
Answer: {"value": 41, "unit": "kg"}
